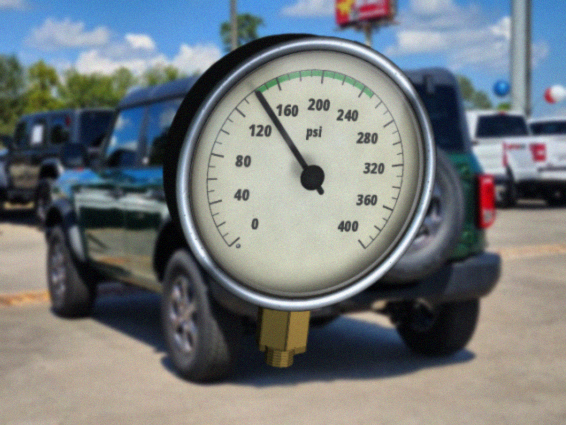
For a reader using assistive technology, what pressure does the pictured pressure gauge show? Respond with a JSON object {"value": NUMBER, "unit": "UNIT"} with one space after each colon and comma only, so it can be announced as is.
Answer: {"value": 140, "unit": "psi"}
